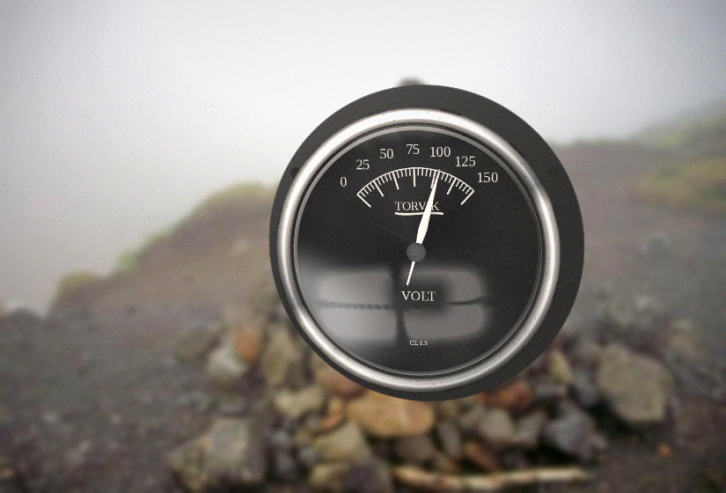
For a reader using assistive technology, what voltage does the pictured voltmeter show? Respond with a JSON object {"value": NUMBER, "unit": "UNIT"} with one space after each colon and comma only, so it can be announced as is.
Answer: {"value": 105, "unit": "V"}
